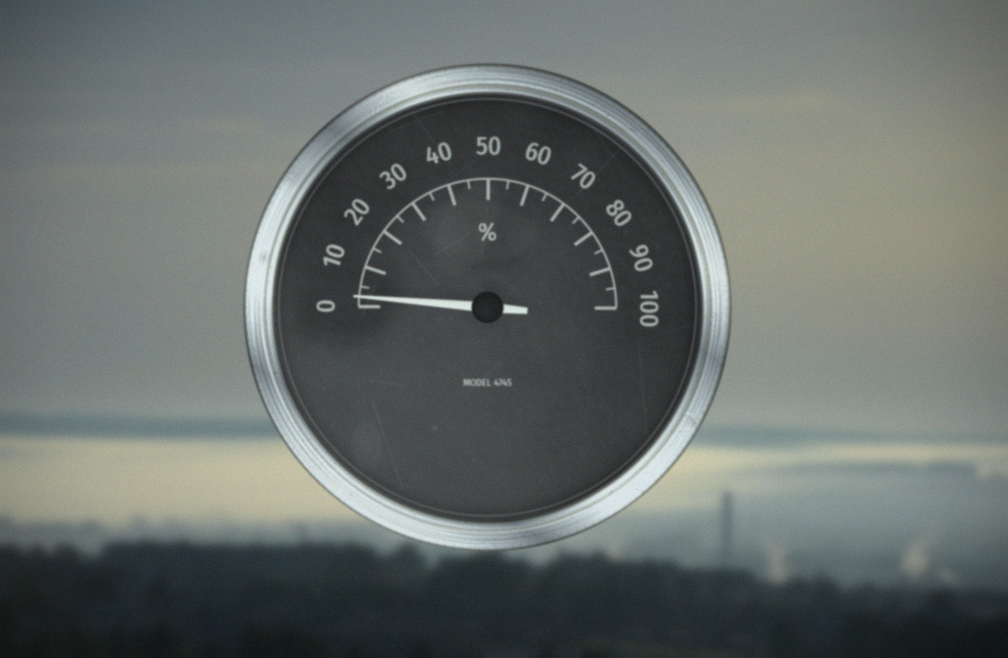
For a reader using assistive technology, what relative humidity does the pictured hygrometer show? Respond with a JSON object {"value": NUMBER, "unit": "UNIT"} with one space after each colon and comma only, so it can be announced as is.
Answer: {"value": 2.5, "unit": "%"}
